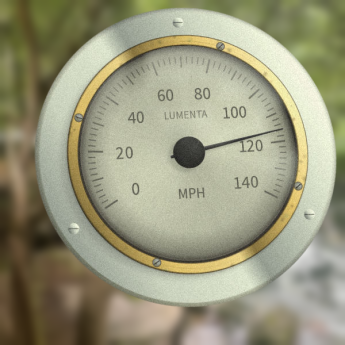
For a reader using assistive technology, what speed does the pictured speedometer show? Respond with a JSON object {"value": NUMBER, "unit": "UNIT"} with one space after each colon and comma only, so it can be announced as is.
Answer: {"value": 116, "unit": "mph"}
